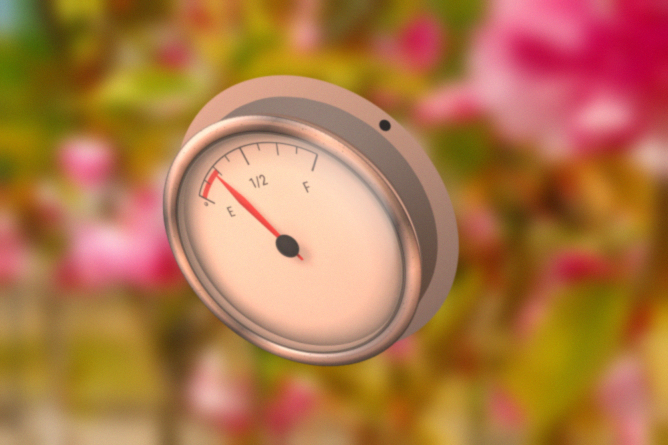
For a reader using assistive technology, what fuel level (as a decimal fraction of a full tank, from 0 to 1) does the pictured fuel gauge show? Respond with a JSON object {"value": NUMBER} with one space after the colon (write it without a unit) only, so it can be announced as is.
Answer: {"value": 0.25}
